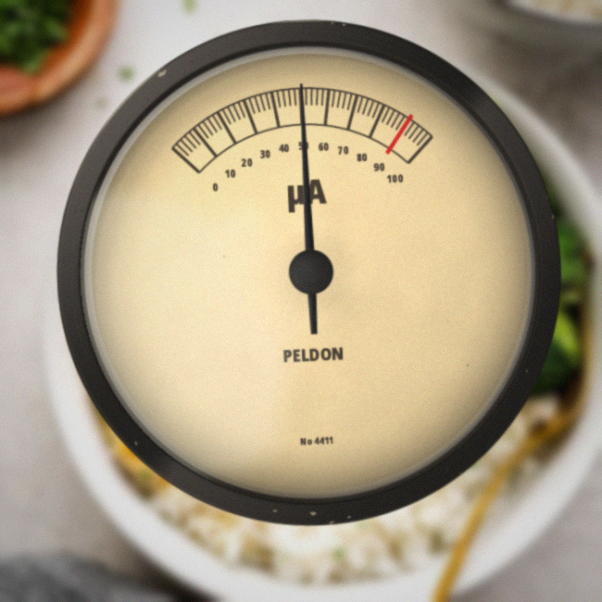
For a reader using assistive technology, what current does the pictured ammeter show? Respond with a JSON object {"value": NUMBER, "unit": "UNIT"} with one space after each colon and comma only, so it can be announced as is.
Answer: {"value": 50, "unit": "µA"}
